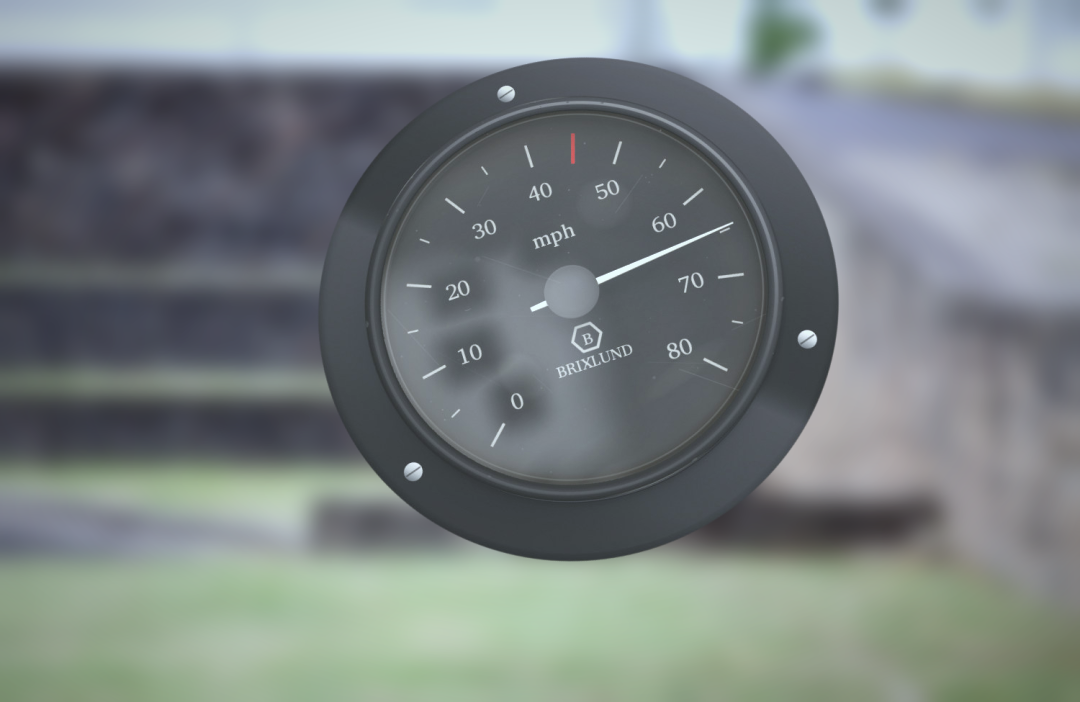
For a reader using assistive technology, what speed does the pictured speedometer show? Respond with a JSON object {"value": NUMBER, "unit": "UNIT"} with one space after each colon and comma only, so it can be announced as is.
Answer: {"value": 65, "unit": "mph"}
